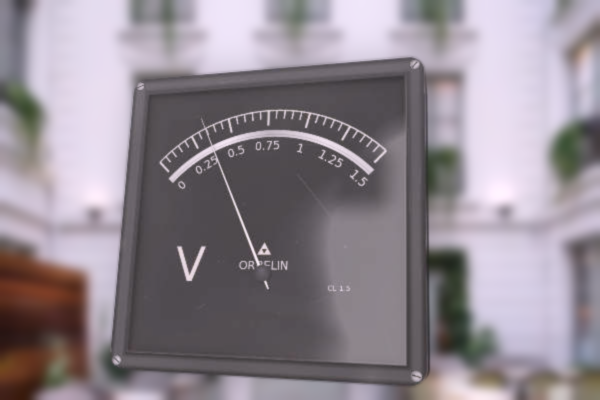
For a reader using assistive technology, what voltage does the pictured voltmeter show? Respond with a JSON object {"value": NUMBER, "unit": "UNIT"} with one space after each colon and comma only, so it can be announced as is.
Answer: {"value": 0.35, "unit": "V"}
